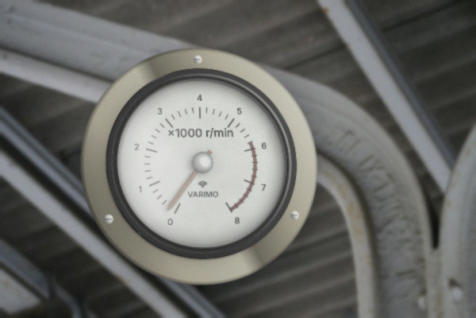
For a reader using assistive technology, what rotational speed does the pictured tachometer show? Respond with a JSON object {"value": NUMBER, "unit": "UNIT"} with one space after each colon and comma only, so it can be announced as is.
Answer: {"value": 200, "unit": "rpm"}
